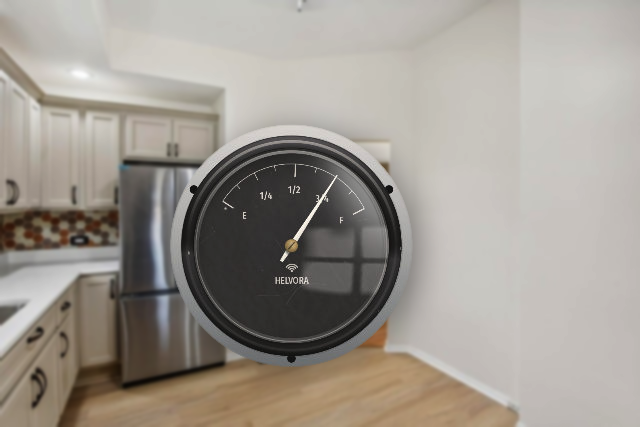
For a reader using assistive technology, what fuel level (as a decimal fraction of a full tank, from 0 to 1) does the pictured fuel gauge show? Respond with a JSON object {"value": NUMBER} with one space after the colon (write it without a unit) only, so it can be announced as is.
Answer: {"value": 0.75}
